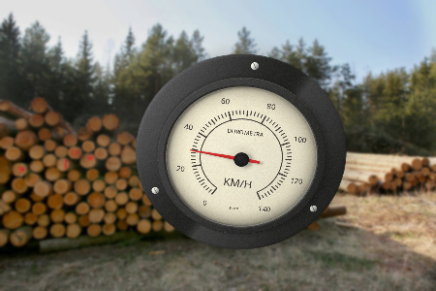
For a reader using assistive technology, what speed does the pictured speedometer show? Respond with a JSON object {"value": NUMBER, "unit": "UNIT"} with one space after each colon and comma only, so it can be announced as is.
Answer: {"value": 30, "unit": "km/h"}
